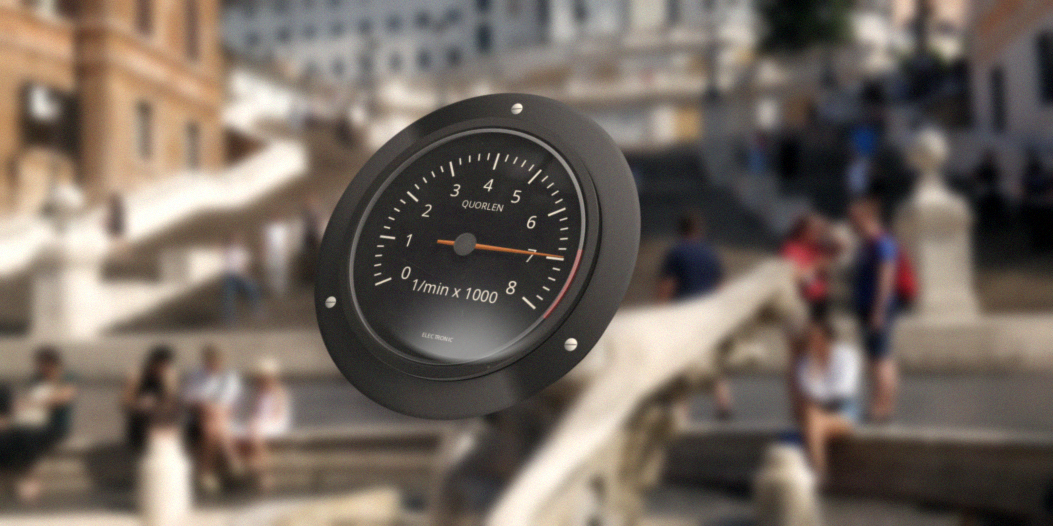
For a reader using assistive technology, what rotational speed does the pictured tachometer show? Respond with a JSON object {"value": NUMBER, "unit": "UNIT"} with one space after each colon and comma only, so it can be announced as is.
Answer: {"value": 7000, "unit": "rpm"}
